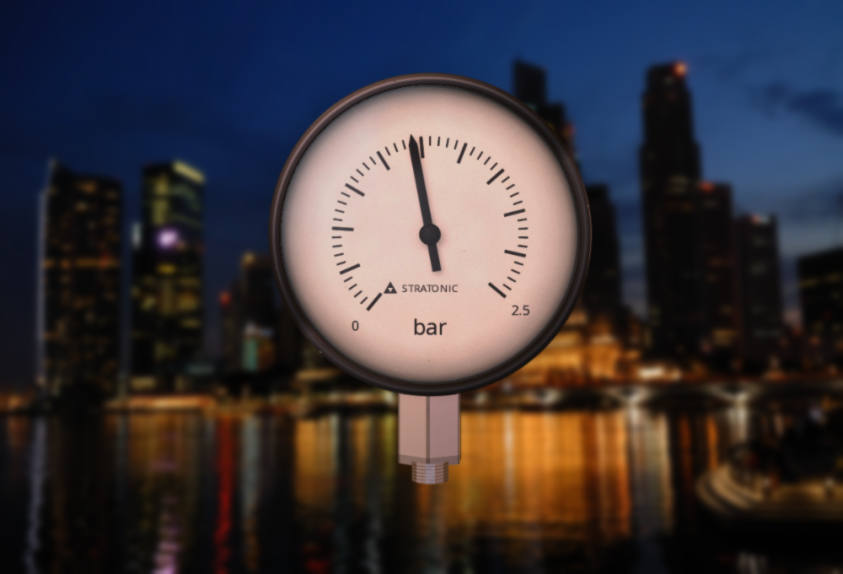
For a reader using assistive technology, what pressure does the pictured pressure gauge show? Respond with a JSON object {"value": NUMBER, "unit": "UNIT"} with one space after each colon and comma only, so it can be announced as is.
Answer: {"value": 1.2, "unit": "bar"}
